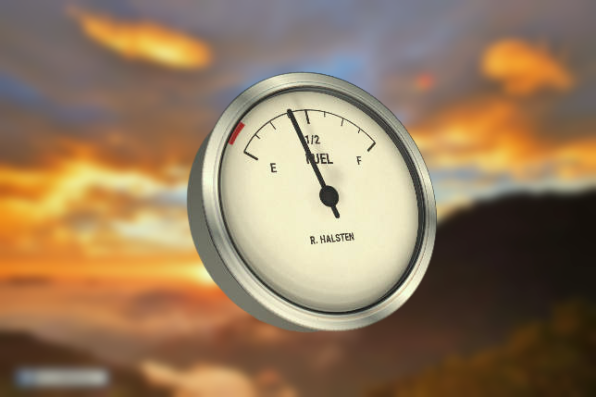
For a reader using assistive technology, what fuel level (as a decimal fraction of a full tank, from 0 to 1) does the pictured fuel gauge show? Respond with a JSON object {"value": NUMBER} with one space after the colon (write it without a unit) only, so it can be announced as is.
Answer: {"value": 0.375}
